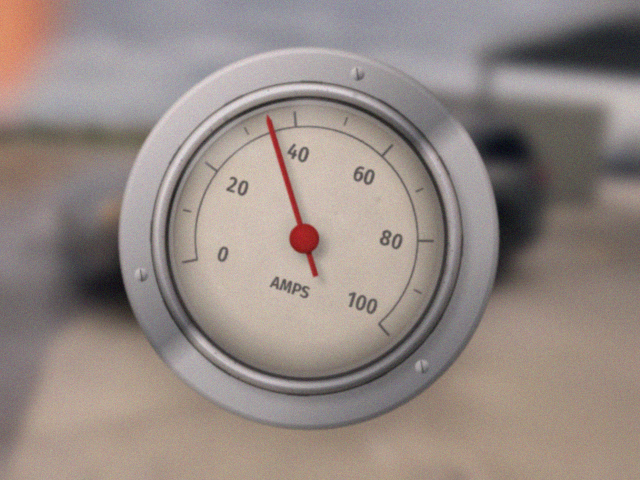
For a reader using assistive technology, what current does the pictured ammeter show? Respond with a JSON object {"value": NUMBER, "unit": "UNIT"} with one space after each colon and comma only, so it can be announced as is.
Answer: {"value": 35, "unit": "A"}
